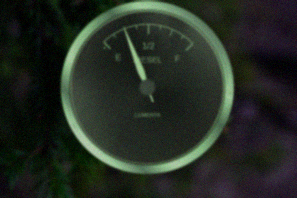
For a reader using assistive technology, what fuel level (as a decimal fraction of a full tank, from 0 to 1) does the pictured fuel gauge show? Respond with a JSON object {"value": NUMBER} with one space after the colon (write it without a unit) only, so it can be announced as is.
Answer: {"value": 0.25}
